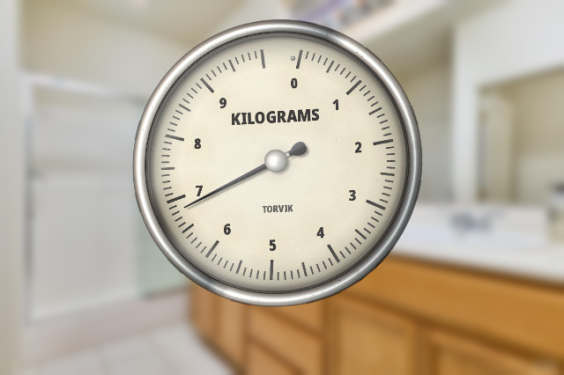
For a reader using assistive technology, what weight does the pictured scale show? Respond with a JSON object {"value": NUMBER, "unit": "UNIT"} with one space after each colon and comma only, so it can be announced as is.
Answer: {"value": 6.8, "unit": "kg"}
